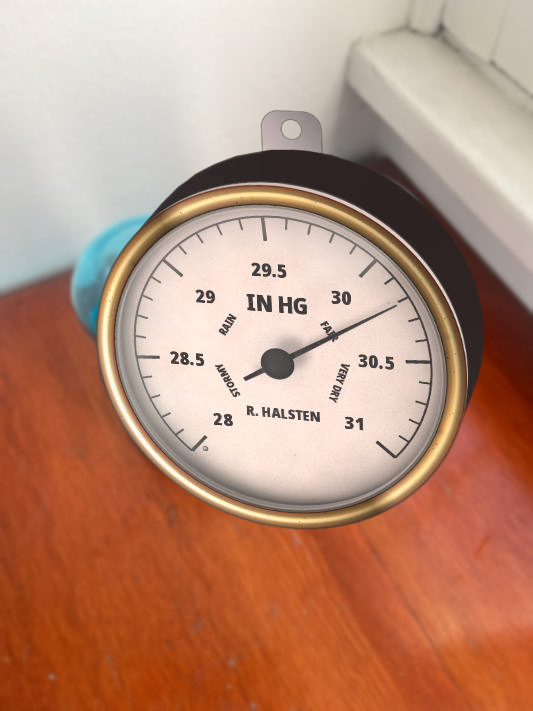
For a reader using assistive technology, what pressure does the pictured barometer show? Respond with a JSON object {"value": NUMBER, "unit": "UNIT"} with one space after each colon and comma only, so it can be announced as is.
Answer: {"value": 30.2, "unit": "inHg"}
